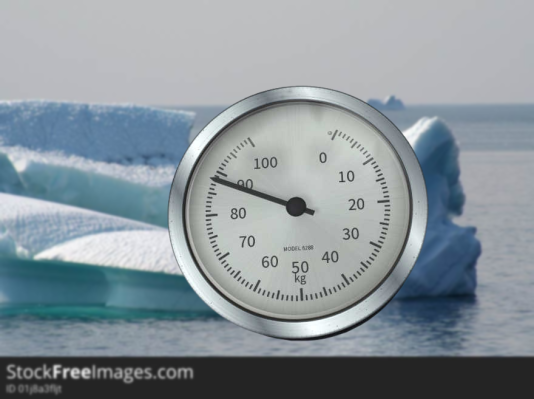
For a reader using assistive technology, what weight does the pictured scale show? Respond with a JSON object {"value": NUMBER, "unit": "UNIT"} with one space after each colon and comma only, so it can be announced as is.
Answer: {"value": 88, "unit": "kg"}
